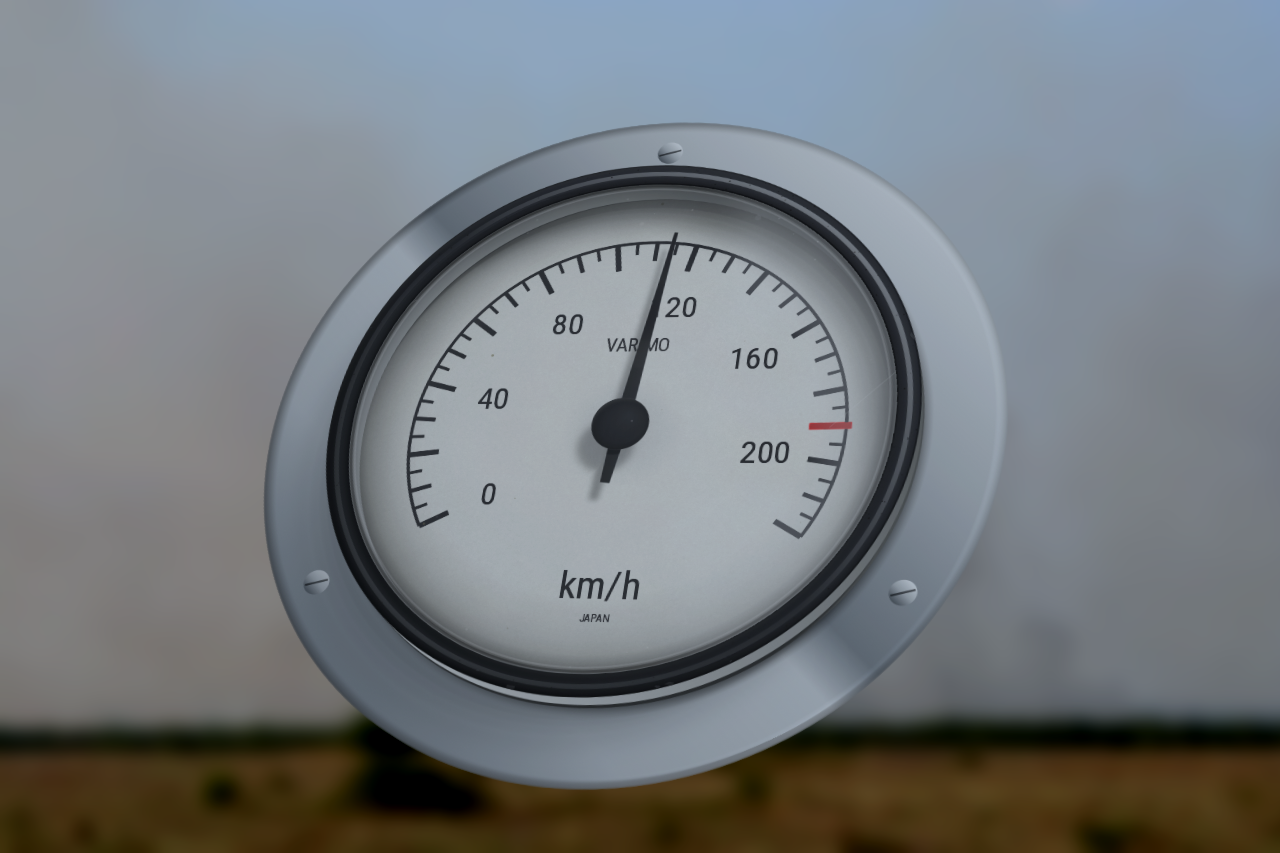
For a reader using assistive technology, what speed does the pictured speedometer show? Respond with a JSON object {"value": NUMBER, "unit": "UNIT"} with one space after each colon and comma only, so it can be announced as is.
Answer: {"value": 115, "unit": "km/h"}
